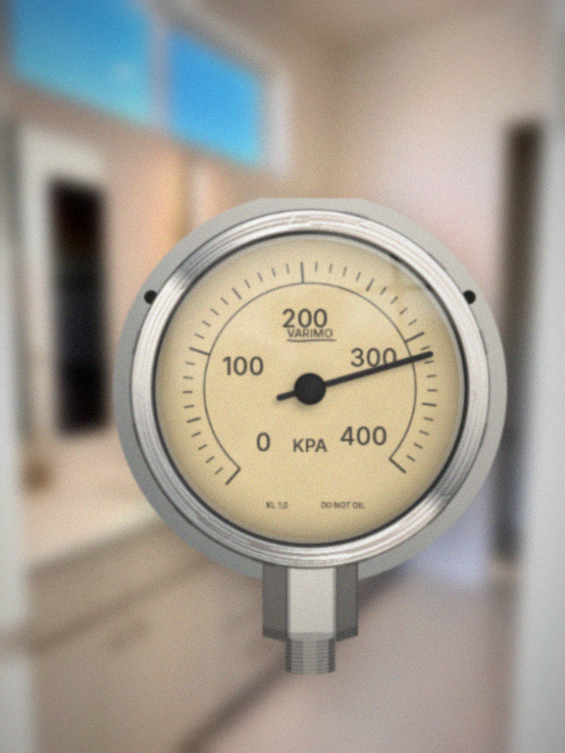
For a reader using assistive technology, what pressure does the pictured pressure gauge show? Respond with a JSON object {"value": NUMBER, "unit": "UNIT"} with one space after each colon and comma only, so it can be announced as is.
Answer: {"value": 315, "unit": "kPa"}
